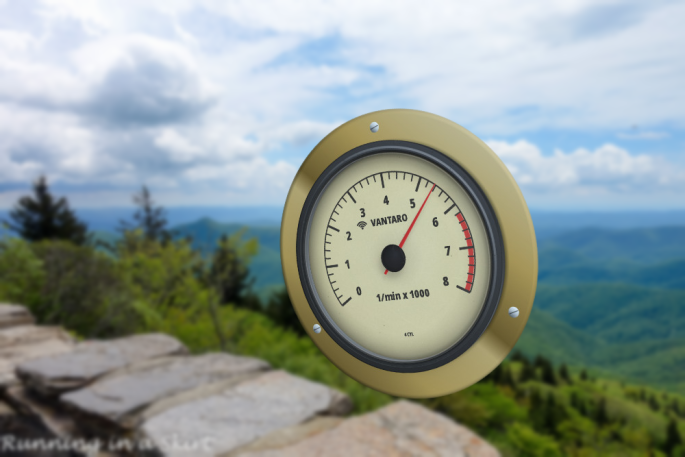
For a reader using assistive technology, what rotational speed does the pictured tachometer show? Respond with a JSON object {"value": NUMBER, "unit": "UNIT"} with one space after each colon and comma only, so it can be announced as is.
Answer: {"value": 5400, "unit": "rpm"}
